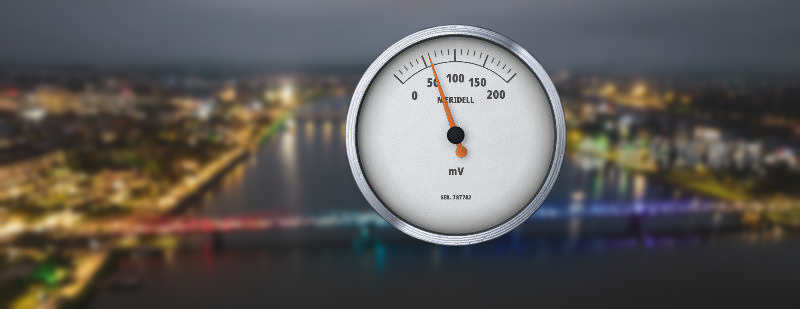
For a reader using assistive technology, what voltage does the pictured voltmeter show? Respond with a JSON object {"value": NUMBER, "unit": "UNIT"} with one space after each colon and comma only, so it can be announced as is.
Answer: {"value": 60, "unit": "mV"}
